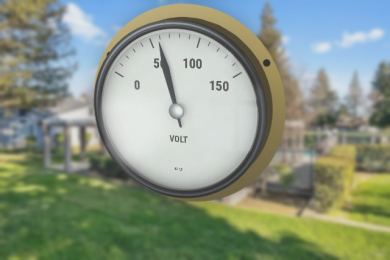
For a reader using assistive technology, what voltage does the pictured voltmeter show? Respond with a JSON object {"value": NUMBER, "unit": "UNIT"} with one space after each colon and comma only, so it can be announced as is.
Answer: {"value": 60, "unit": "V"}
